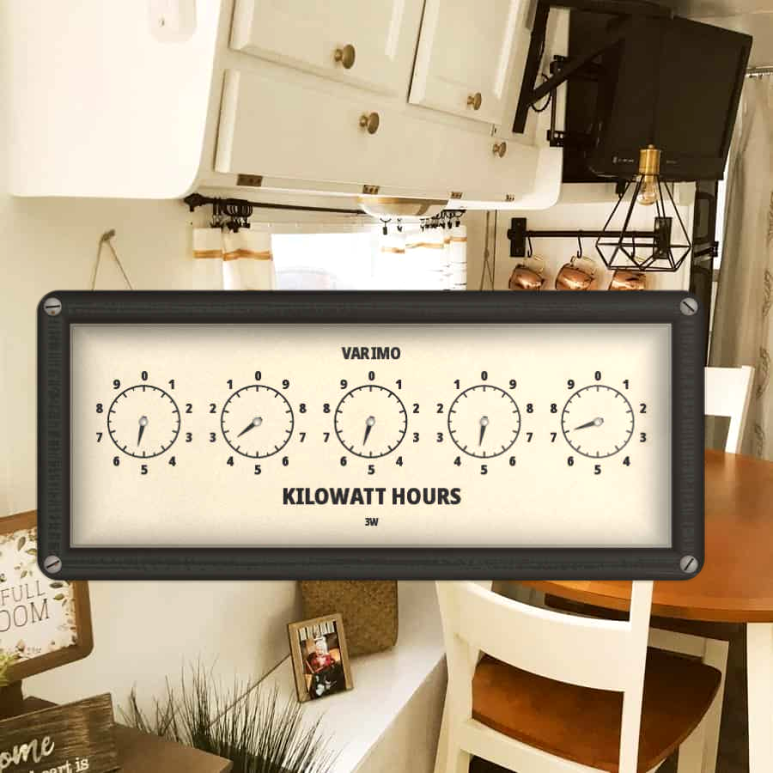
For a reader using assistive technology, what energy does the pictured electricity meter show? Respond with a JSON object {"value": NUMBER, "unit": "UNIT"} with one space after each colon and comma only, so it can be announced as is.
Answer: {"value": 53547, "unit": "kWh"}
